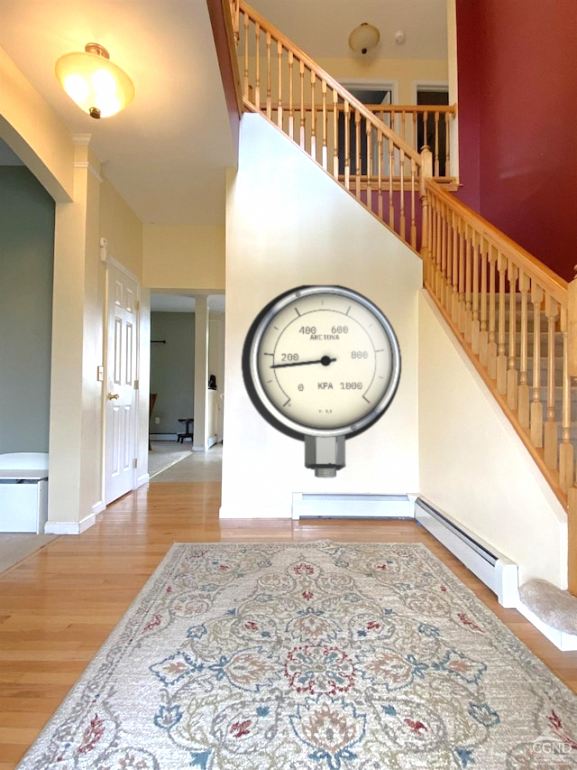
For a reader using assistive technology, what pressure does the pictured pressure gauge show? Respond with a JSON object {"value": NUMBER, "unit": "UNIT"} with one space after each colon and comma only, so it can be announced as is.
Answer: {"value": 150, "unit": "kPa"}
